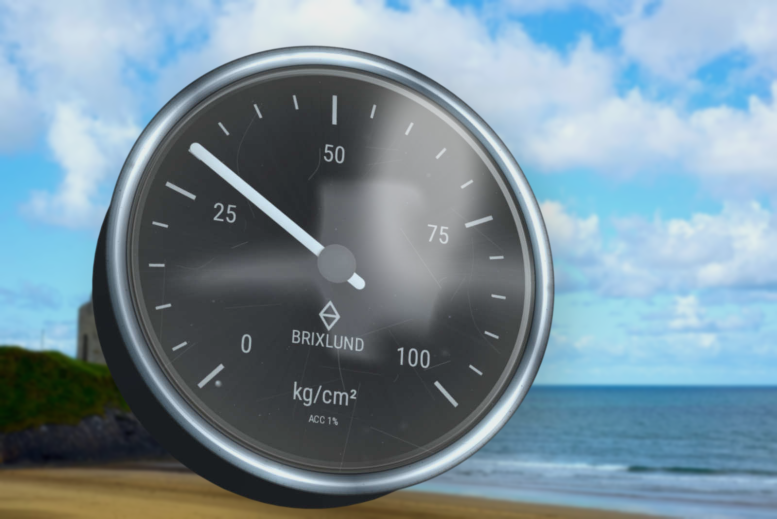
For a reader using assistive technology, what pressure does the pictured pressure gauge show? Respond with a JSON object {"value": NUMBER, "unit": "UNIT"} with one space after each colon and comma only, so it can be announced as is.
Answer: {"value": 30, "unit": "kg/cm²"}
